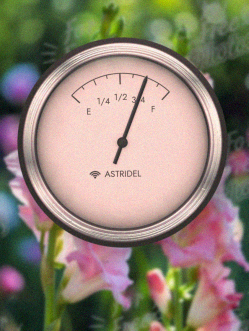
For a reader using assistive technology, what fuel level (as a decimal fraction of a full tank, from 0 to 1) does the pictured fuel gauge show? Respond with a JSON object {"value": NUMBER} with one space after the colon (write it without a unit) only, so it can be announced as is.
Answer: {"value": 0.75}
